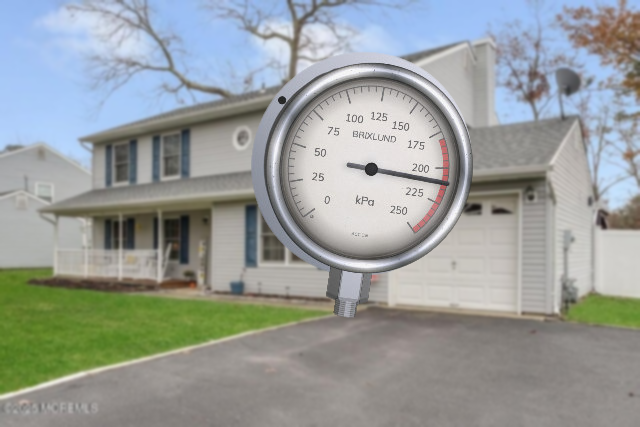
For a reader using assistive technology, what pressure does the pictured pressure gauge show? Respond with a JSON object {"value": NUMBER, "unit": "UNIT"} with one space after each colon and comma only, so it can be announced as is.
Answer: {"value": 210, "unit": "kPa"}
